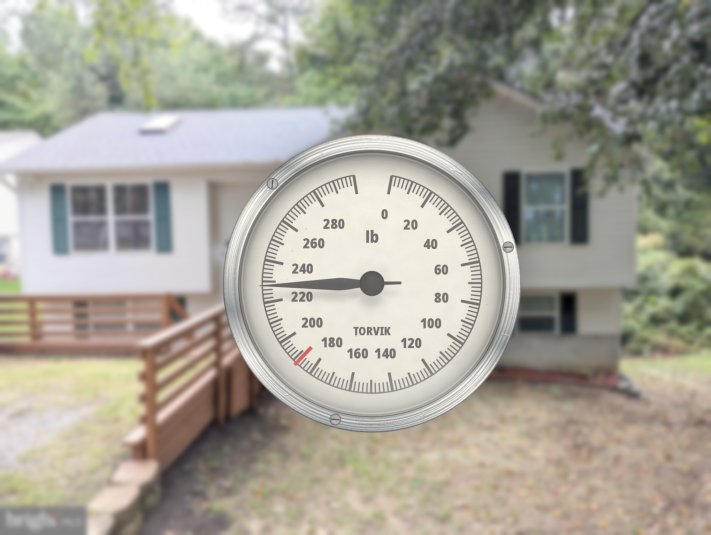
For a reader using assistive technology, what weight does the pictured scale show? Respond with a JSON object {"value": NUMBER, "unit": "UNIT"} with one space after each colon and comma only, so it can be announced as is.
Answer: {"value": 228, "unit": "lb"}
